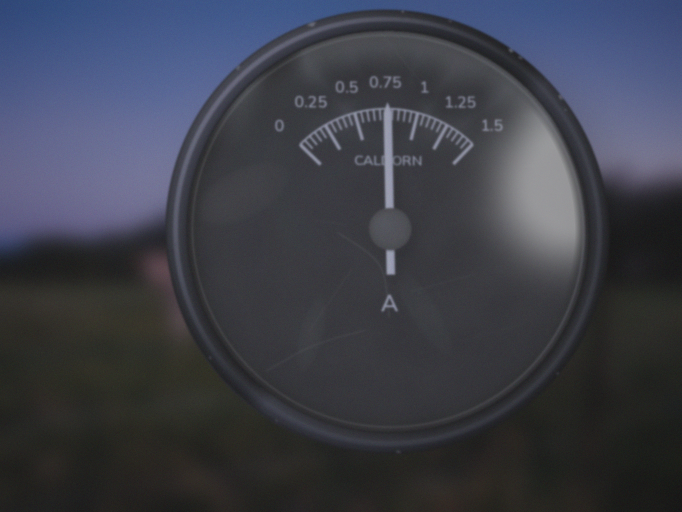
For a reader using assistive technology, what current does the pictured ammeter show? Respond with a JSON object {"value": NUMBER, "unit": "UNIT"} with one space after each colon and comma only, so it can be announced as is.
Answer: {"value": 0.75, "unit": "A"}
